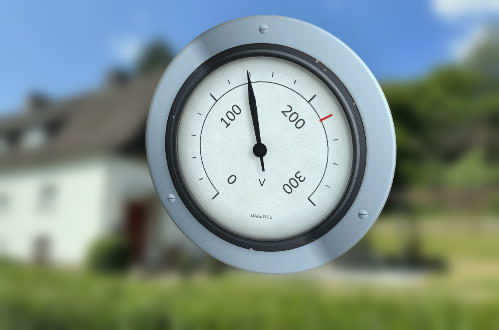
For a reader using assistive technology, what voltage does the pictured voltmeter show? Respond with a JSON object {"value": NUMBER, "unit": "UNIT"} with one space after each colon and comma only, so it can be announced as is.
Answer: {"value": 140, "unit": "V"}
